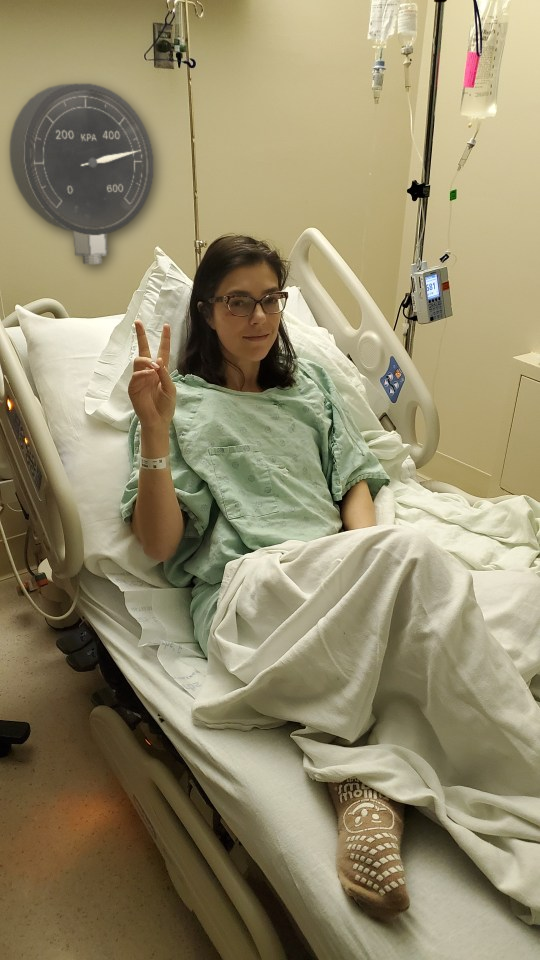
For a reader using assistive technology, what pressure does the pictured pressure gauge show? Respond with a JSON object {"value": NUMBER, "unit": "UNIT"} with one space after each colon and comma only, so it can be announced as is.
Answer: {"value": 475, "unit": "kPa"}
